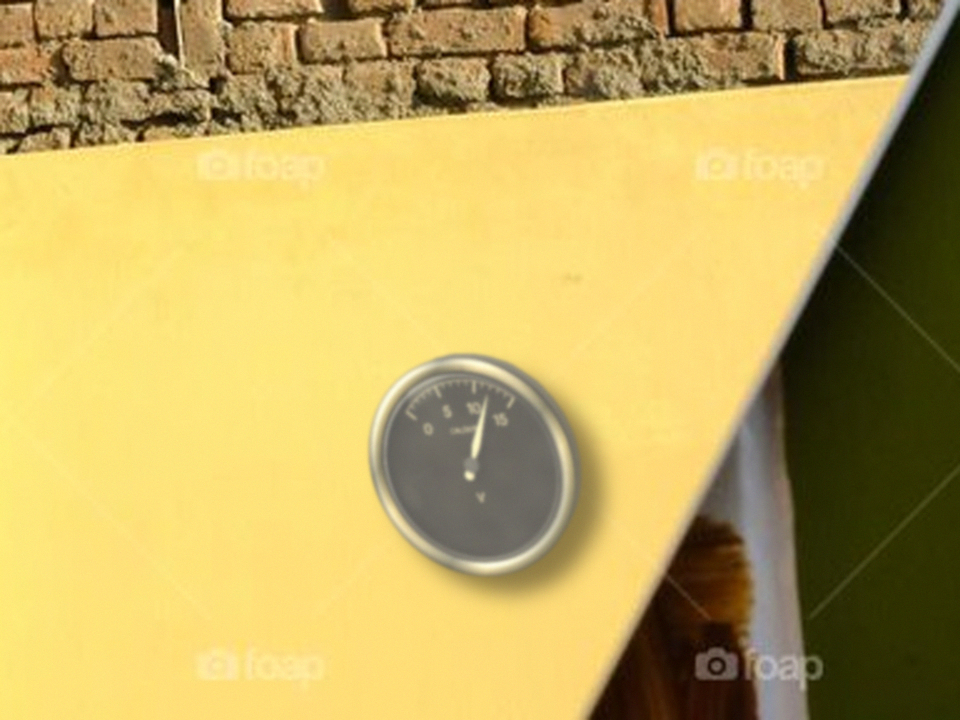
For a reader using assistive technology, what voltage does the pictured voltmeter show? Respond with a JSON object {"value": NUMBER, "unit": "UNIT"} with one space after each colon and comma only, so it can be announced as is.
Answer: {"value": 12, "unit": "V"}
